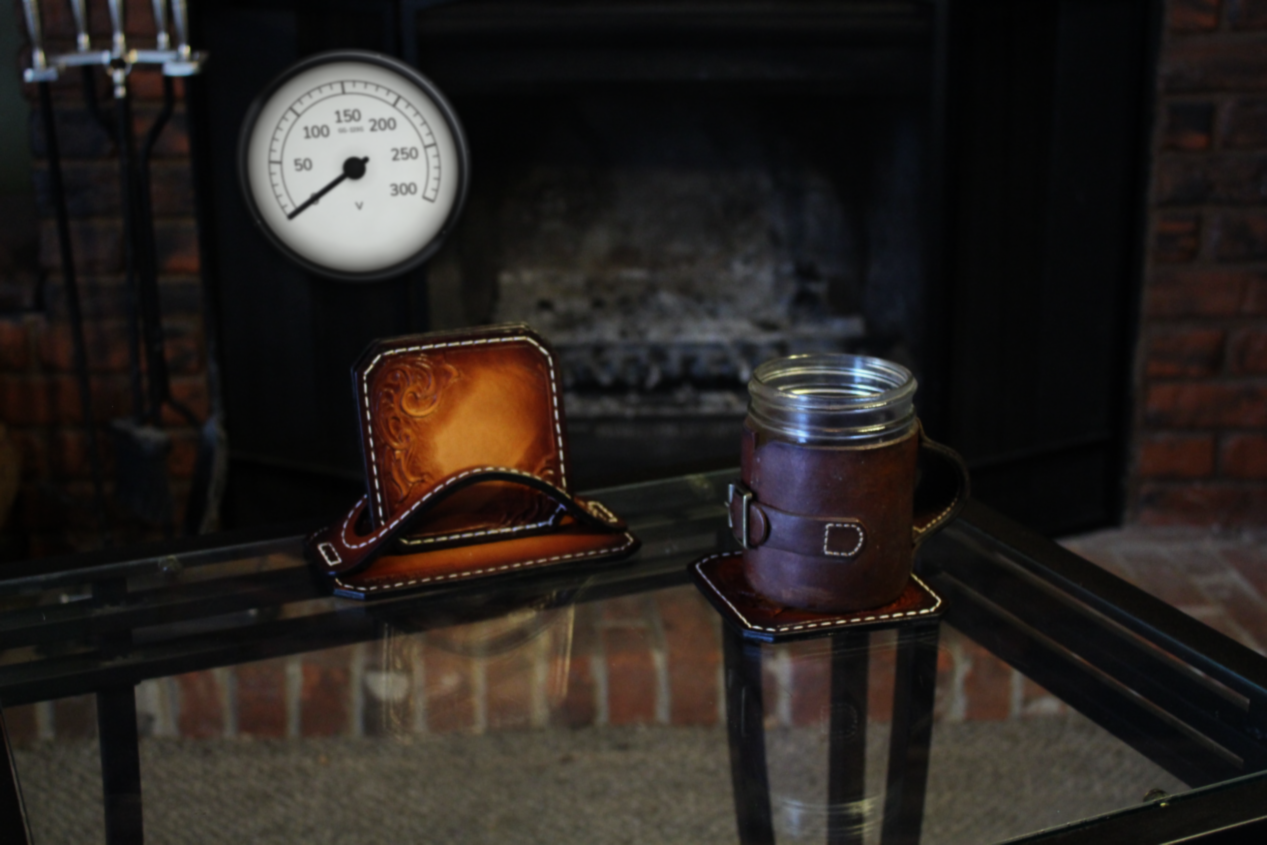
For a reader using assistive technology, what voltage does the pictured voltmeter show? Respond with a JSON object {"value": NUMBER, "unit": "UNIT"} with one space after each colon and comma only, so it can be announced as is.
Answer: {"value": 0, "unit": "V"}
